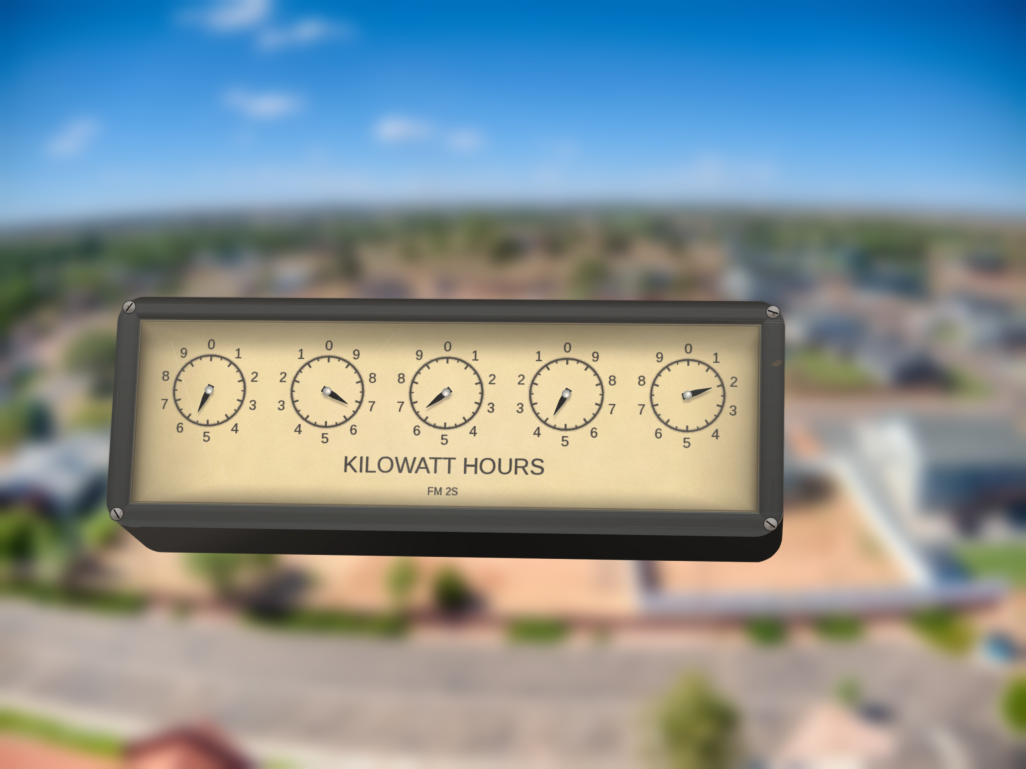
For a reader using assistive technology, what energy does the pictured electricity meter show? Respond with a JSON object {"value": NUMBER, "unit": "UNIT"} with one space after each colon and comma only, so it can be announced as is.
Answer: {"value": 56642, "unit": "kWh"}
